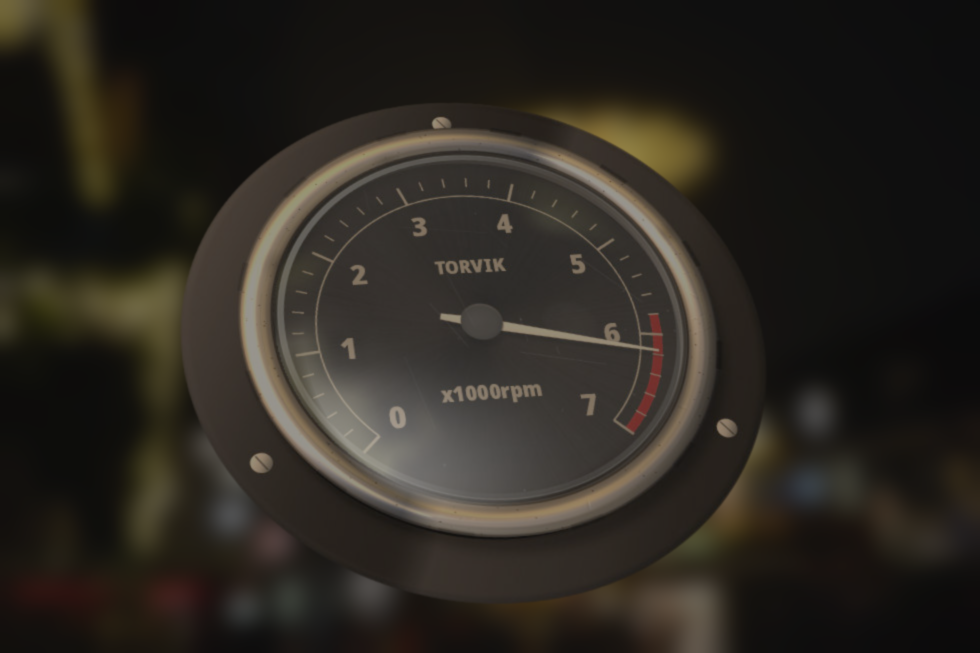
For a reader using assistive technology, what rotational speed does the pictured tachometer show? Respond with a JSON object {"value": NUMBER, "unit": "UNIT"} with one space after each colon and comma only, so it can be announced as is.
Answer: {"value": 6200, "unit": "rpm"}
